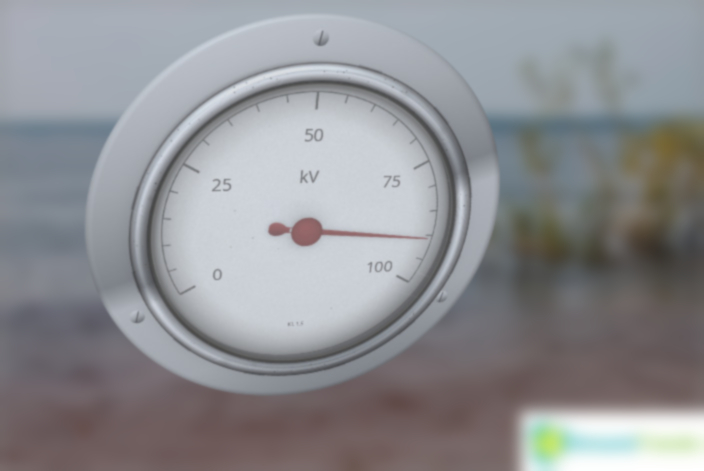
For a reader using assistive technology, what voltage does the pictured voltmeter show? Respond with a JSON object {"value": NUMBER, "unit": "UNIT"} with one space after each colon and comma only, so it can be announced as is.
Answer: {"value": 90, "unit": "kV"}
